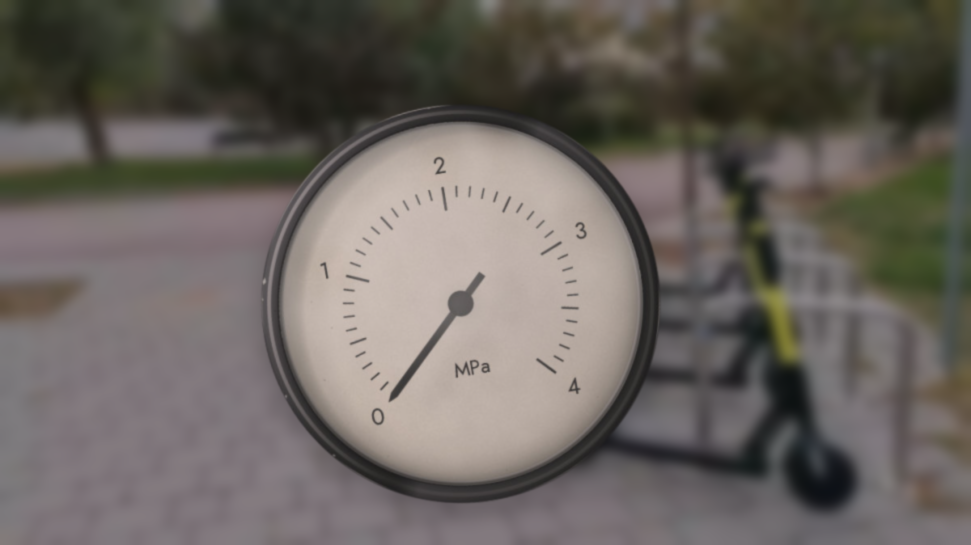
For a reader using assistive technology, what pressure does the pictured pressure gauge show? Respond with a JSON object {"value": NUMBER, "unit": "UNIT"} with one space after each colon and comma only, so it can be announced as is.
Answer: {"value": 0, "unit": "MPa"}
